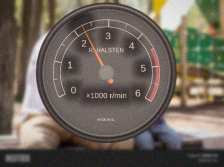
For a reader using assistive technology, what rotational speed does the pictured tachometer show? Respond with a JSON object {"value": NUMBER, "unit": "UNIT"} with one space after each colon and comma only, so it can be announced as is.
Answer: {"value": 2250, "unit": "rpm"}
